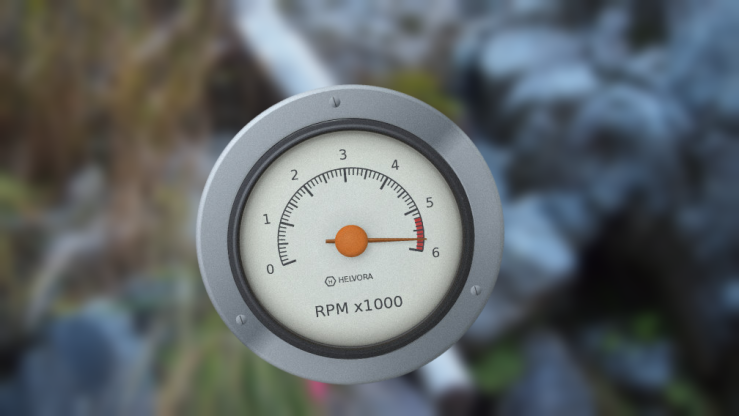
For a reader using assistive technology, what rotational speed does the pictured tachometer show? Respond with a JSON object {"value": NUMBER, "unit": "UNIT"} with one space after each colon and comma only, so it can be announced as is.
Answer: {"value": 5700, "unit": "rpm"}
